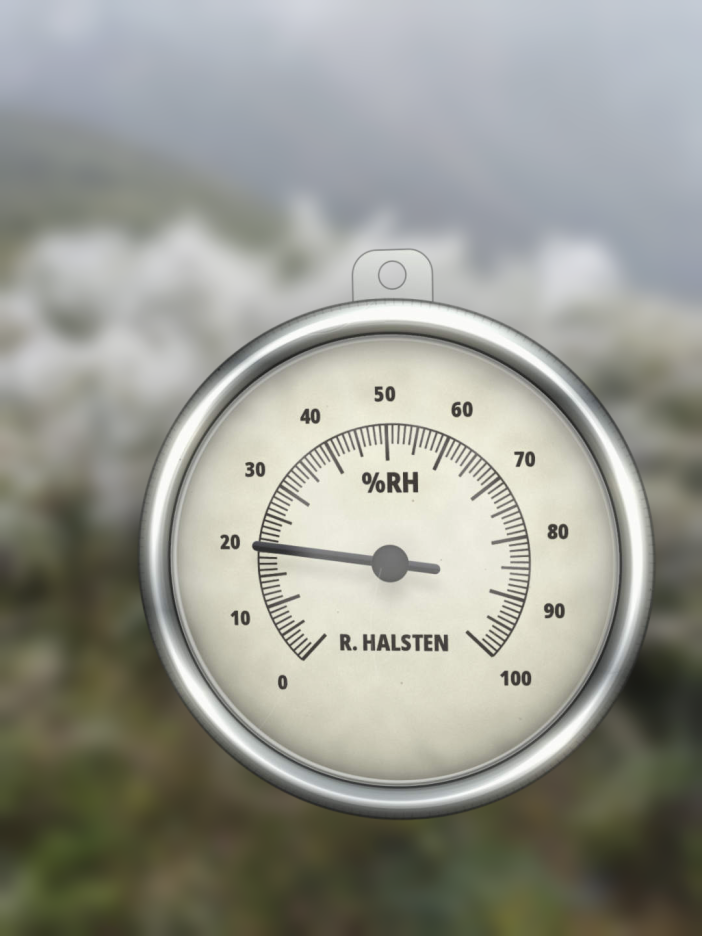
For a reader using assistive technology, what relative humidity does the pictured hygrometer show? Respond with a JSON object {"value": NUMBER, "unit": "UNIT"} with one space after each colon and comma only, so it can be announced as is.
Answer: {"value": 20, "unit": "%"}
